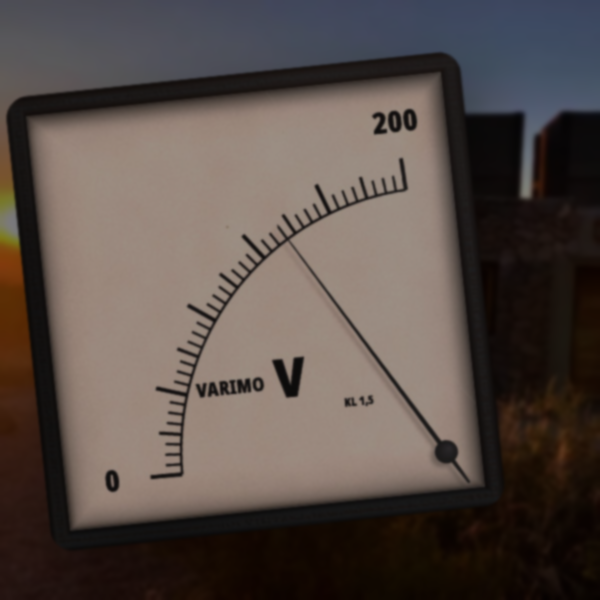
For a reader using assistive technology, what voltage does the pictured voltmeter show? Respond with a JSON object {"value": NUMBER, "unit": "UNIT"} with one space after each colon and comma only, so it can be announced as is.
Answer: {"value": 135, "unit": "V"}
